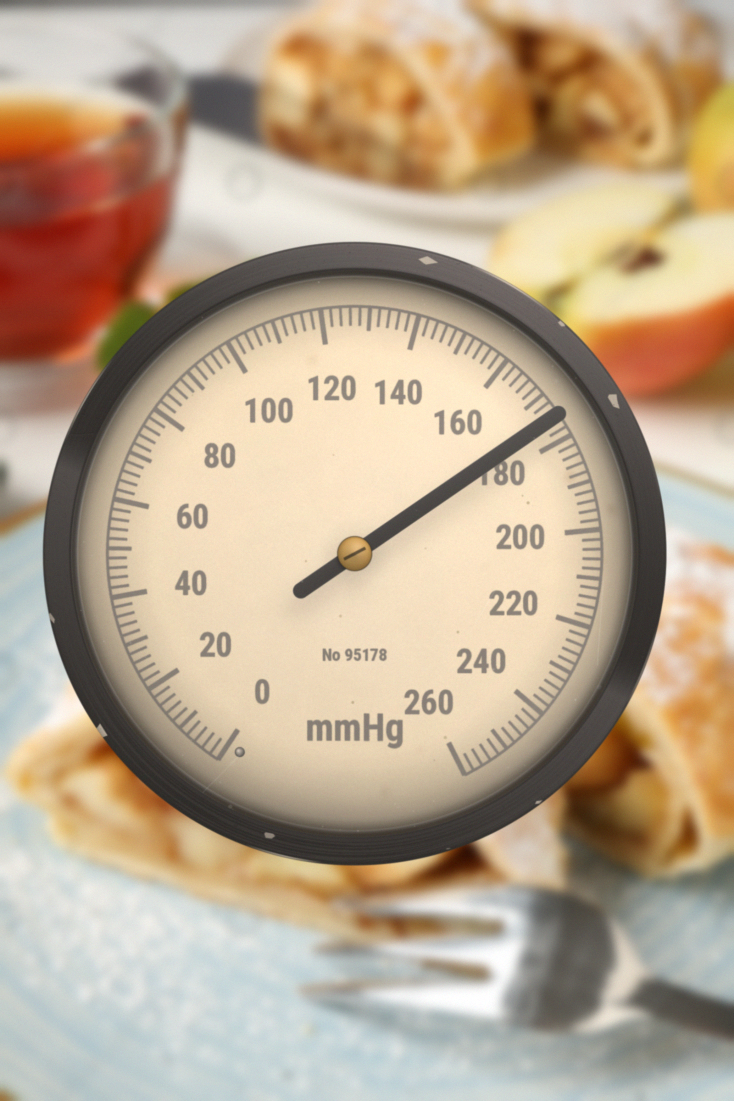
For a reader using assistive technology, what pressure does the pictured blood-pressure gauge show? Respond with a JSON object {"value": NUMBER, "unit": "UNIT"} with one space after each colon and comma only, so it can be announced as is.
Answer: {"value": 175, "unit": "mmHg"}
